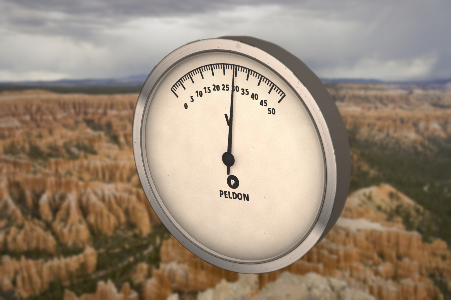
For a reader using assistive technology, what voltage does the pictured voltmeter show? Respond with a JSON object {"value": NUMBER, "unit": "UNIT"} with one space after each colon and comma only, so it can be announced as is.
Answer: {"value": 30, "unit": "V"}
